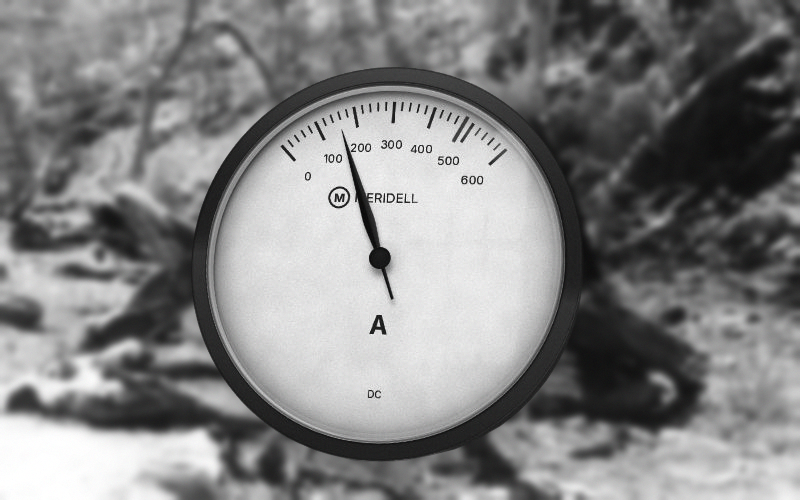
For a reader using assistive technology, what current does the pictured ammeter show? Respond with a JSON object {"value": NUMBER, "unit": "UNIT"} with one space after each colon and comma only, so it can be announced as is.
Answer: {"value": 160, "unit": "A"}
